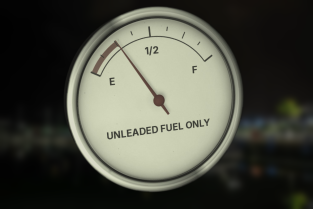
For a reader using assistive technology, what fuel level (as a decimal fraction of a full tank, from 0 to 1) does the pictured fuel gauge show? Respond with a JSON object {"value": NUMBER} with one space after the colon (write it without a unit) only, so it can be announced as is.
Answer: {"value": 0.25}
